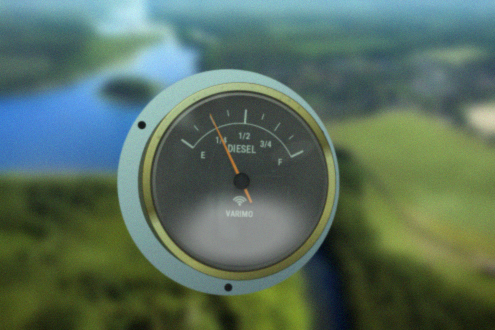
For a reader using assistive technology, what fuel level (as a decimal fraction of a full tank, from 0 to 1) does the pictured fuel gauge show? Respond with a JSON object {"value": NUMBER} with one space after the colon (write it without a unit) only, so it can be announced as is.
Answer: {"value": 0.25}
